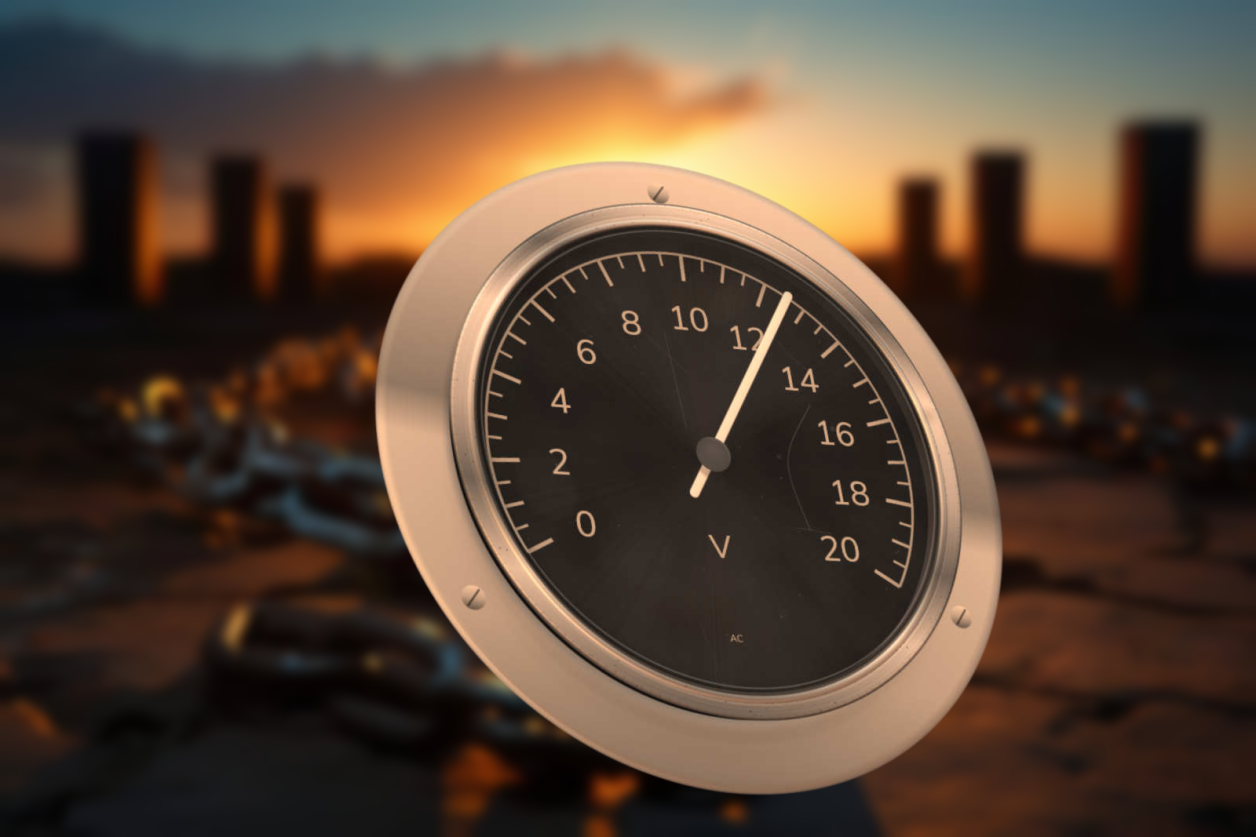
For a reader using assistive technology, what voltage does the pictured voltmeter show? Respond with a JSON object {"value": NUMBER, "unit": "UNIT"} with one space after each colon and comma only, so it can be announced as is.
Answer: {"value": 12.5, "unit": "V"}
